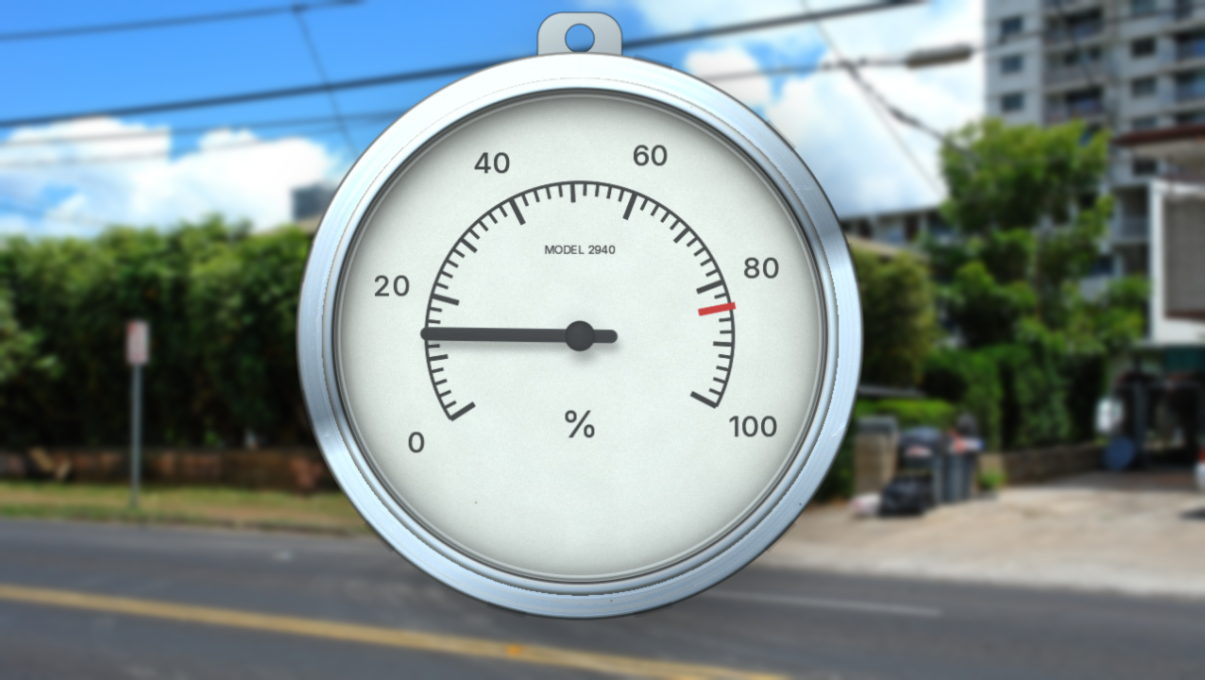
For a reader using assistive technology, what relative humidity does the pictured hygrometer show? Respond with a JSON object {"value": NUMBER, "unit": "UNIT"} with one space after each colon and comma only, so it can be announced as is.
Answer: {"value": 14, "unit": "%"}
